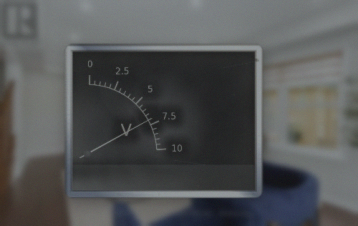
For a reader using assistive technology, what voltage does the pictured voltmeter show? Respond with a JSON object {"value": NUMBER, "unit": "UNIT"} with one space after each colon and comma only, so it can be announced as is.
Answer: {"value": 7, "unit": "V"}
